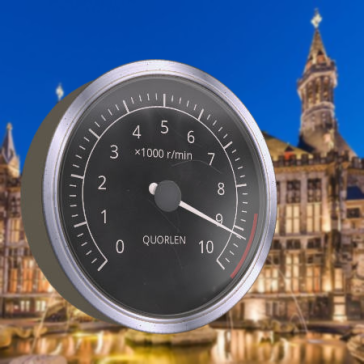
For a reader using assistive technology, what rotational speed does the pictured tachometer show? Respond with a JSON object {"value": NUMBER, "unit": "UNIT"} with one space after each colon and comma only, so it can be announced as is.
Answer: {"value": 9200, "unit": "rpm"}
